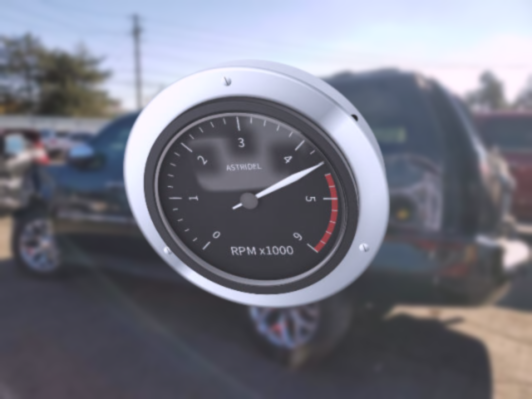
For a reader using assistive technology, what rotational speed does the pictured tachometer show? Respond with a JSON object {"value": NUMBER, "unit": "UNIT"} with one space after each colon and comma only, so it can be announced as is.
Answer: {"value": 4400, "unit": "rpm"}
